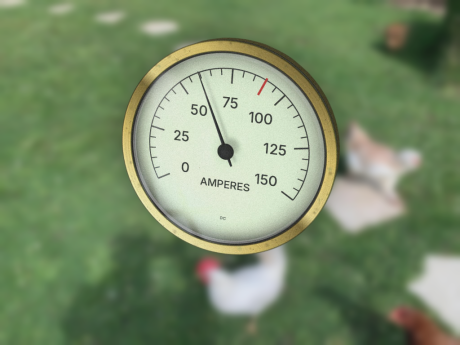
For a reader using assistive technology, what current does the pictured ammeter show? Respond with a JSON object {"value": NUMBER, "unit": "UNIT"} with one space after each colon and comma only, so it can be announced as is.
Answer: {"value": 60, "unit": "A"}
